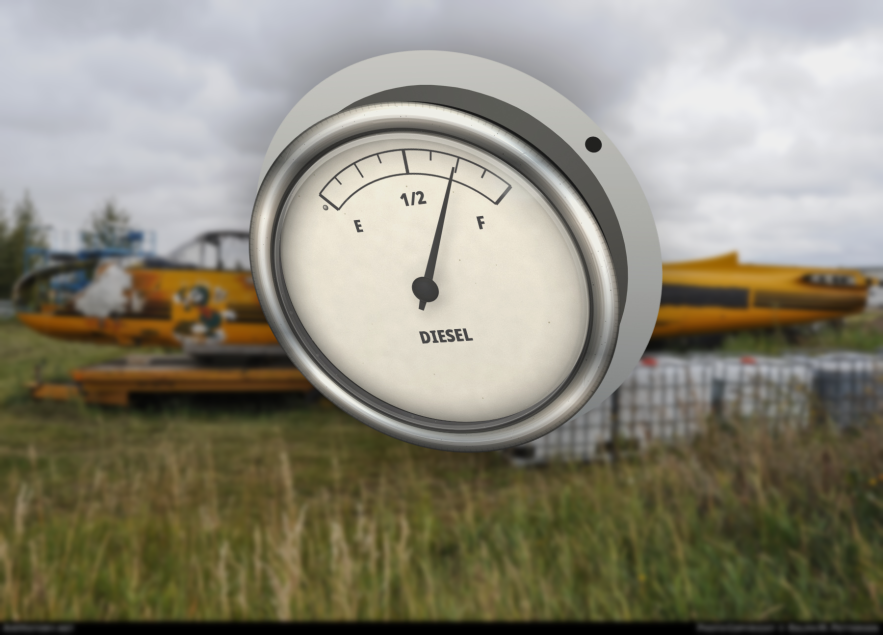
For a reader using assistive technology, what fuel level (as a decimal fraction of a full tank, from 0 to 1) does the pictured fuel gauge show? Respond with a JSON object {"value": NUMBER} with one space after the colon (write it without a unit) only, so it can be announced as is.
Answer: {"value": 0.75}
